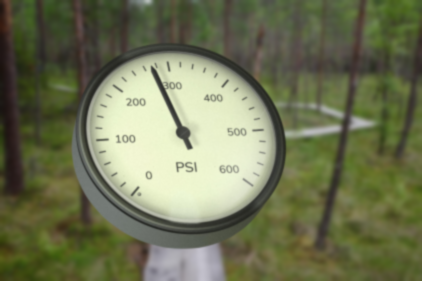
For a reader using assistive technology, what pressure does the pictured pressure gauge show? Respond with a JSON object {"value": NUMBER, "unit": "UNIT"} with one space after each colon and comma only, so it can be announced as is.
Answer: {"value": 270, "unit": "psi"}
